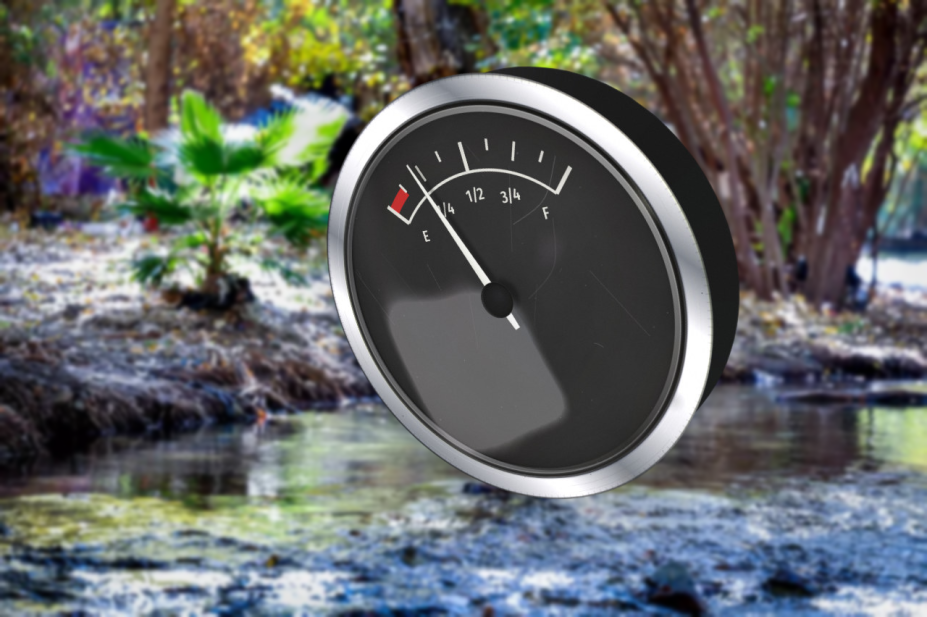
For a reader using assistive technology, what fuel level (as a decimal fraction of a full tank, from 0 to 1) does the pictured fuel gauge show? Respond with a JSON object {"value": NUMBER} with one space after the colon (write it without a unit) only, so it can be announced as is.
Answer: {"value": 0.25}
